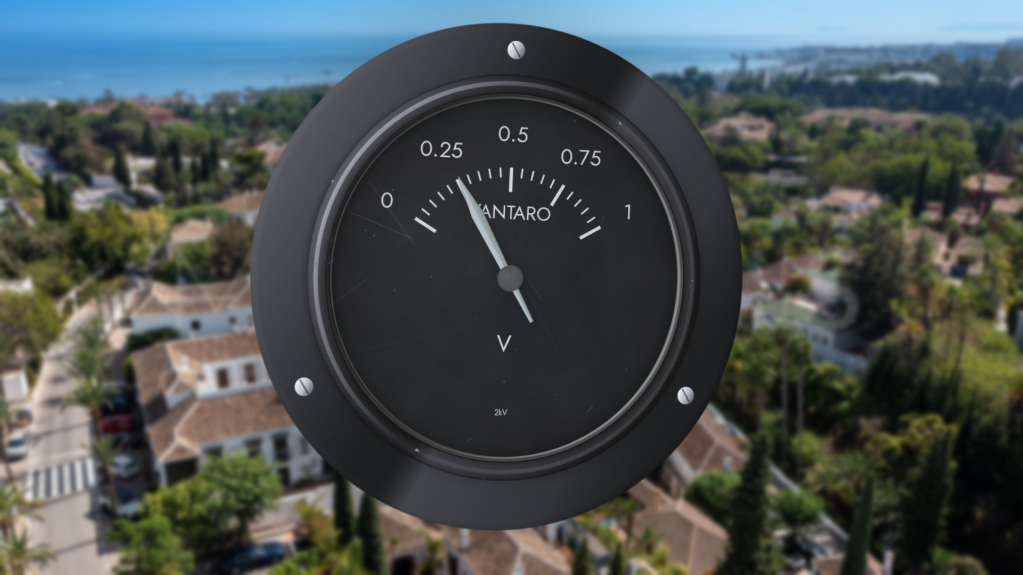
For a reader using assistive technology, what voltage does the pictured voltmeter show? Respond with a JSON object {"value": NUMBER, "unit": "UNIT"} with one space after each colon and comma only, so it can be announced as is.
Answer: {"value": 0.25, "unit": "V"}
